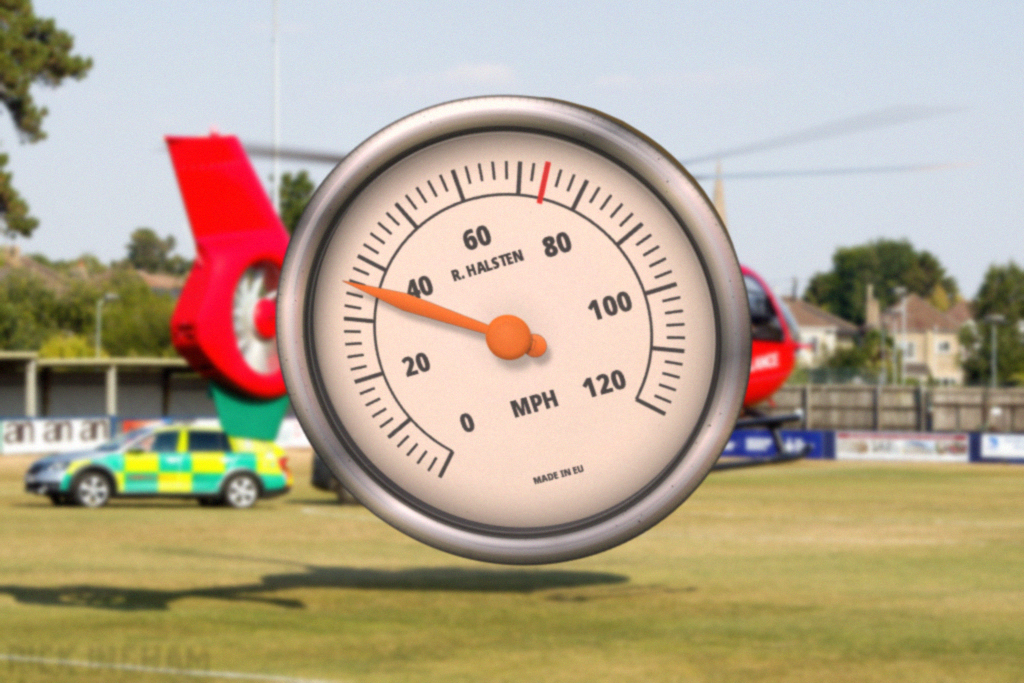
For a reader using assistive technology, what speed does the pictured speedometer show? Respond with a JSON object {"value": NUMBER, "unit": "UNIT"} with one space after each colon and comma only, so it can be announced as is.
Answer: {"value": 36, "unit": "mph"}
